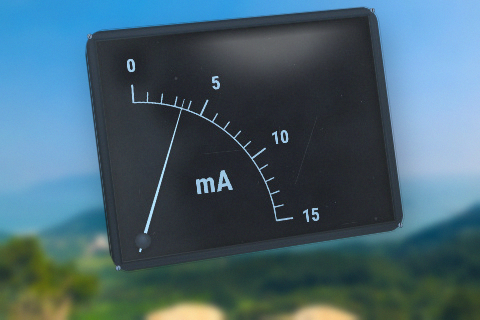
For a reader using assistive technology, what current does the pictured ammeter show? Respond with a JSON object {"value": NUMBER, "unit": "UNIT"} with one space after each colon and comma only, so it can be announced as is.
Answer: {"value": 3.5, "unit": "mA"}
